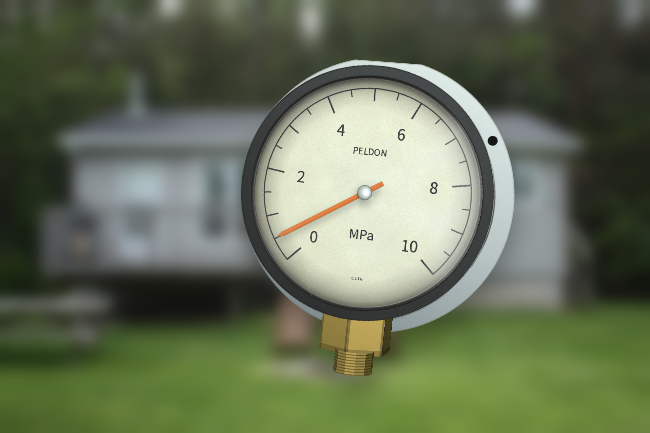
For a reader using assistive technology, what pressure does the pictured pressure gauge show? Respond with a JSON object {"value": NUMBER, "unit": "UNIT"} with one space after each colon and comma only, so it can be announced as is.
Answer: {"value": 0.5, "unit": "MPa"}
